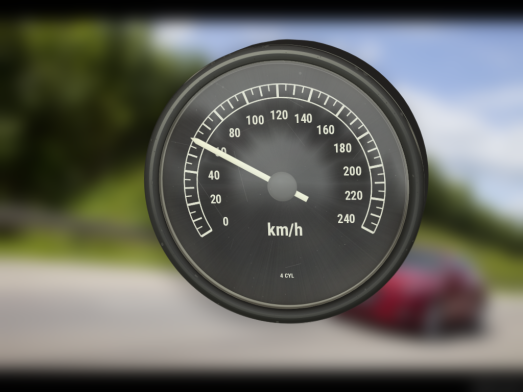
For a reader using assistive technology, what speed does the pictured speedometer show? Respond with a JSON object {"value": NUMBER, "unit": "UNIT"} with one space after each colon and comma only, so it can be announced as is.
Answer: {"value": 60, "unit": "km/h"}
